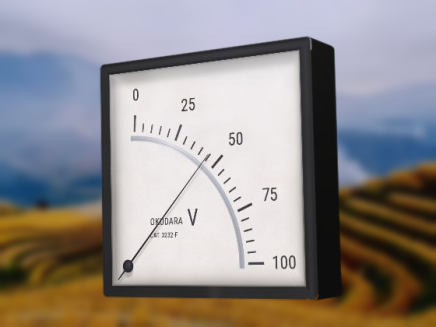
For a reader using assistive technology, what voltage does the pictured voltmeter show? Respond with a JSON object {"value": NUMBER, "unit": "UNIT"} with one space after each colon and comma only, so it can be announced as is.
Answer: {"value": 45, "unit": "V"}
